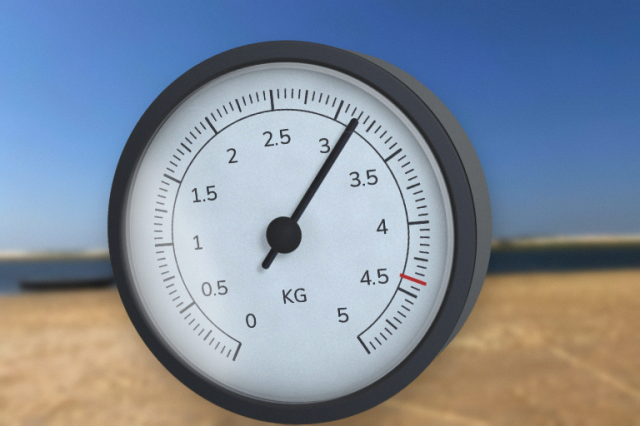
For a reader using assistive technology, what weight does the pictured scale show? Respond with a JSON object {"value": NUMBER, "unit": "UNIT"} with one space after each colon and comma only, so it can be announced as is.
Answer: {"value": 3.15, "unit": "kg"}
